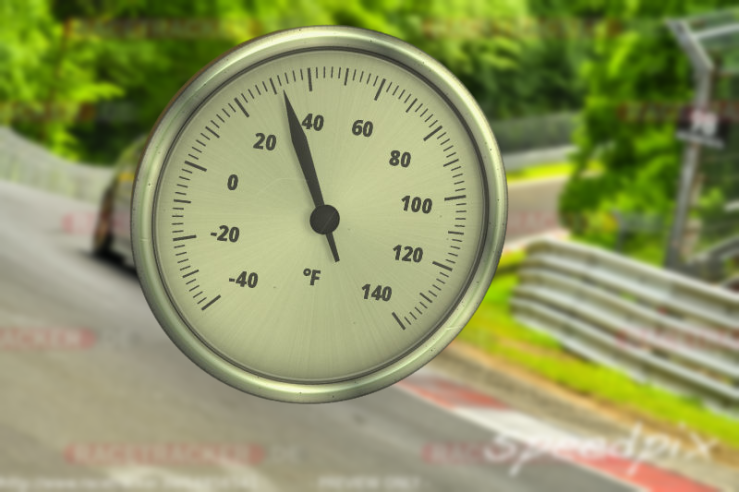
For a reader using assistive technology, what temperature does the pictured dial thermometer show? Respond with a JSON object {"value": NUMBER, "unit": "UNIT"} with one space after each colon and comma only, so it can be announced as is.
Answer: {"value": 32, "unit": "°F"}
